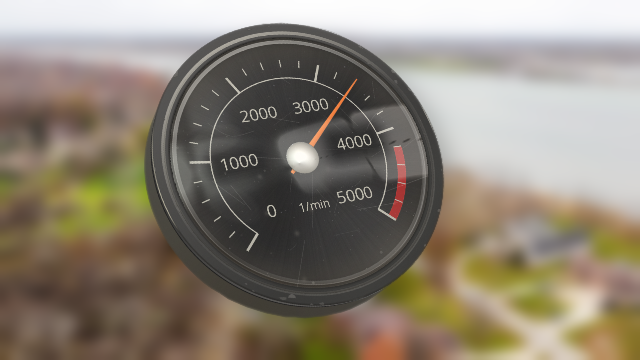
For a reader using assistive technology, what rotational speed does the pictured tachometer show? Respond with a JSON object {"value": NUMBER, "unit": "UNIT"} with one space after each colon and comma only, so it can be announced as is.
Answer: {"value": 3400, "unit": "rpm"}
